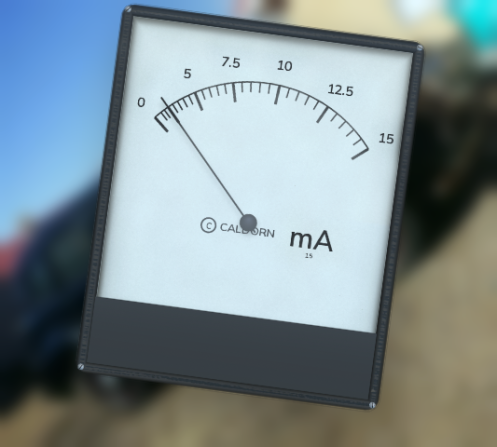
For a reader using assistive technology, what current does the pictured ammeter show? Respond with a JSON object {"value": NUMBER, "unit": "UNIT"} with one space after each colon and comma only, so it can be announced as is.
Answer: {"value": 2.5, "unit": "mA"}
